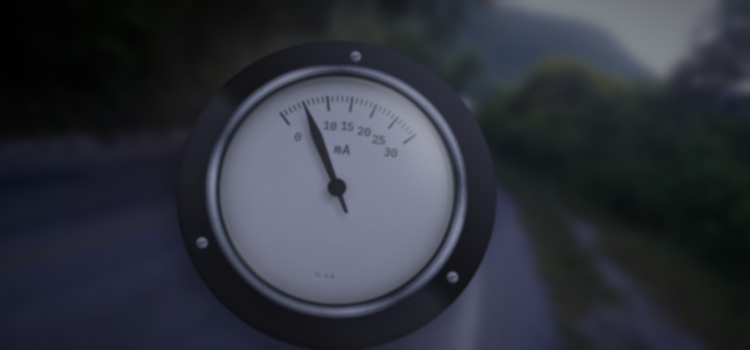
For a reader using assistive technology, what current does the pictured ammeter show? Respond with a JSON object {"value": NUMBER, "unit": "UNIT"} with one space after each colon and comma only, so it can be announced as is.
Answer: {"value": 5, "unit": "mA"}
